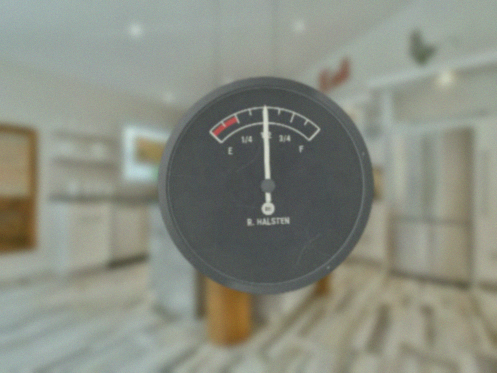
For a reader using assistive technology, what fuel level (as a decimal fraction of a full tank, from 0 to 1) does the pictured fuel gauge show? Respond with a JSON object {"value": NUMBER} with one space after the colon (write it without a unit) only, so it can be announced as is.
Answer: {"value": 0.5}
